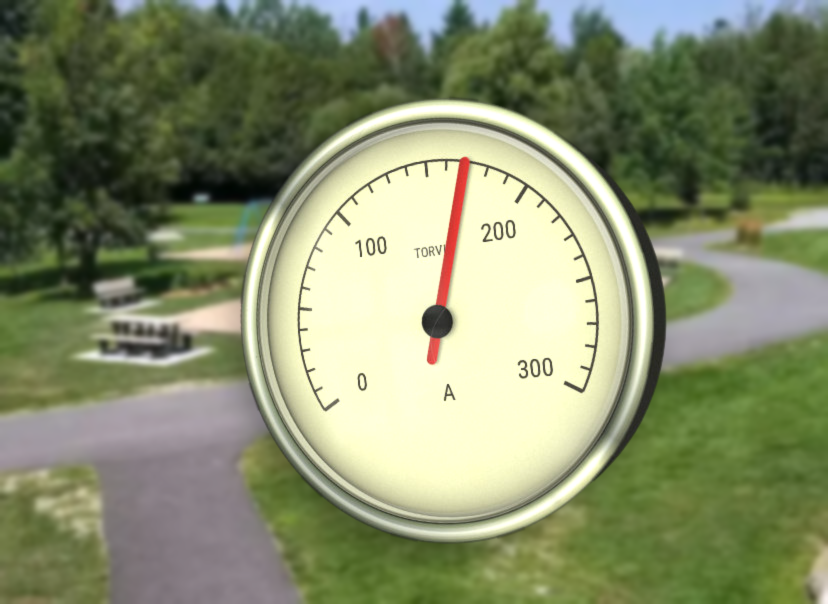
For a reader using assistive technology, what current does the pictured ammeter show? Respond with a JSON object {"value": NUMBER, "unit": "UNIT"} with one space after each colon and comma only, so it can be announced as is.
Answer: {"value": 170, "unit": "A"}
